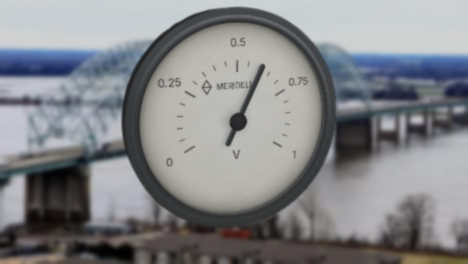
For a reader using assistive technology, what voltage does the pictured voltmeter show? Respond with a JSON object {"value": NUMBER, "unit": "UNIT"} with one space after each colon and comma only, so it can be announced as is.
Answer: {"value": 0.6, "unit": "V"}
